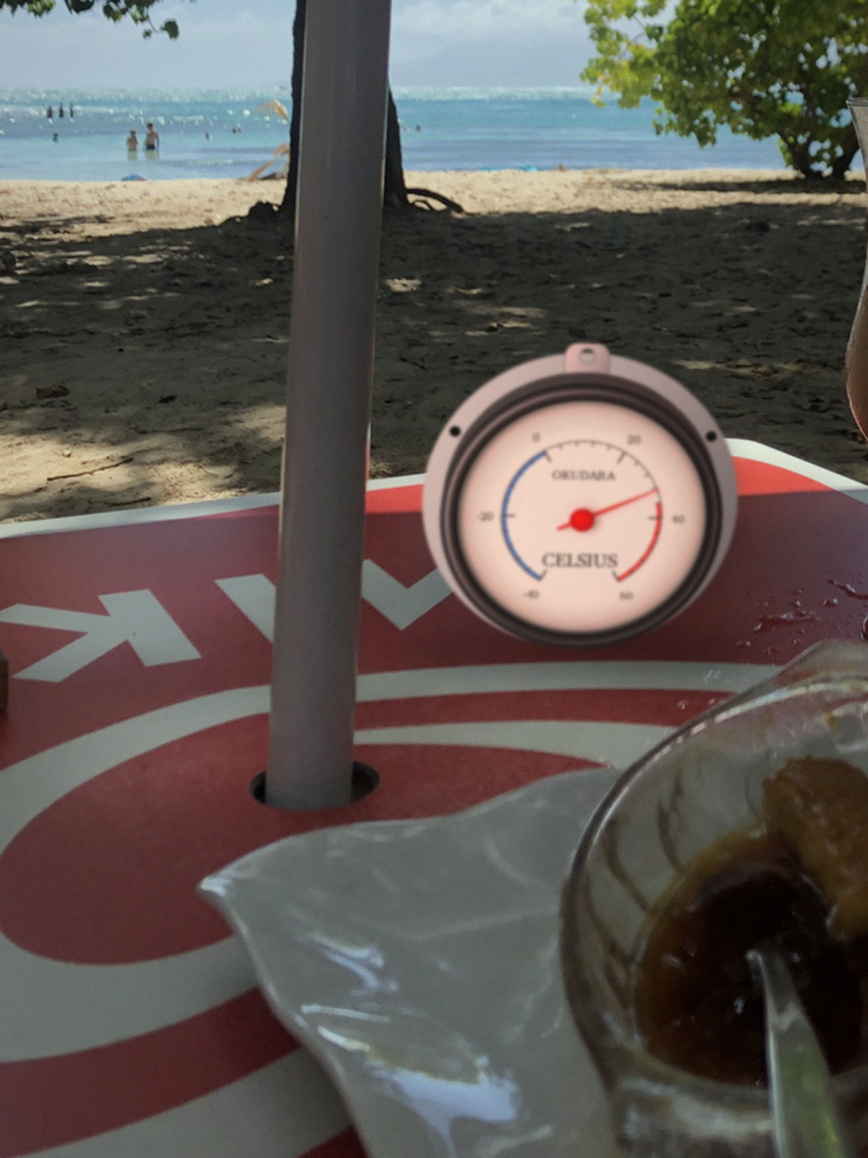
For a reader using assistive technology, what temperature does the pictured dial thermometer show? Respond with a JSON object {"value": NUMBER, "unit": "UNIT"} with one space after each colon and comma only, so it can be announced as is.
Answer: {"value": 32, "unit": "°C"}
